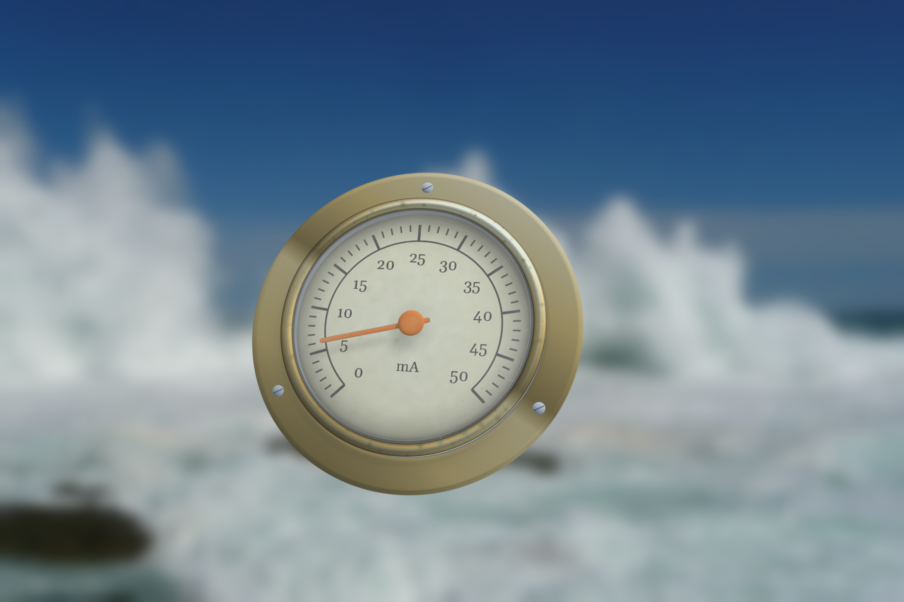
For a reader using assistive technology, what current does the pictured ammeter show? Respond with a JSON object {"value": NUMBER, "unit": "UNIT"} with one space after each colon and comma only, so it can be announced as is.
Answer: {"value": 6, "unit": "mA"}
